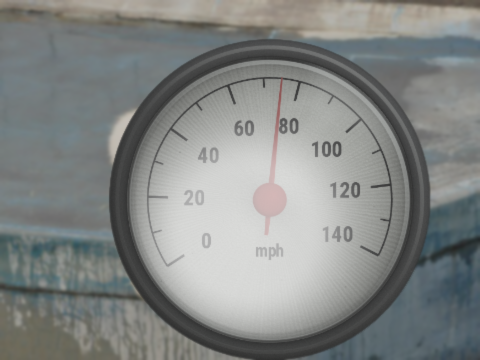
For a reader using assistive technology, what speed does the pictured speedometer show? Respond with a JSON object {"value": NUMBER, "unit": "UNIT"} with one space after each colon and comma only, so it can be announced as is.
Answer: {"value": 75, "unit": "mph"}
